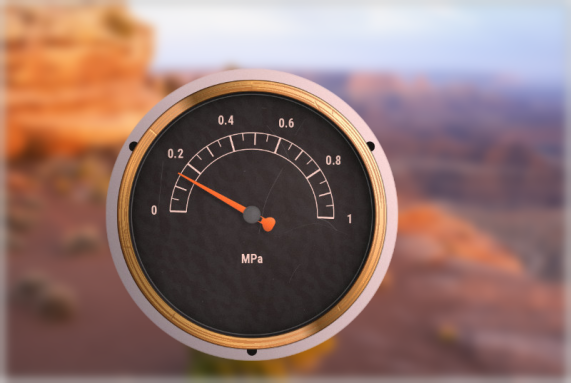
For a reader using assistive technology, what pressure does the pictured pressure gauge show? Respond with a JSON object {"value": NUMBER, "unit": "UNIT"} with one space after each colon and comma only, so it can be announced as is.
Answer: {"value": 0.15, "unit": "MPa"}
